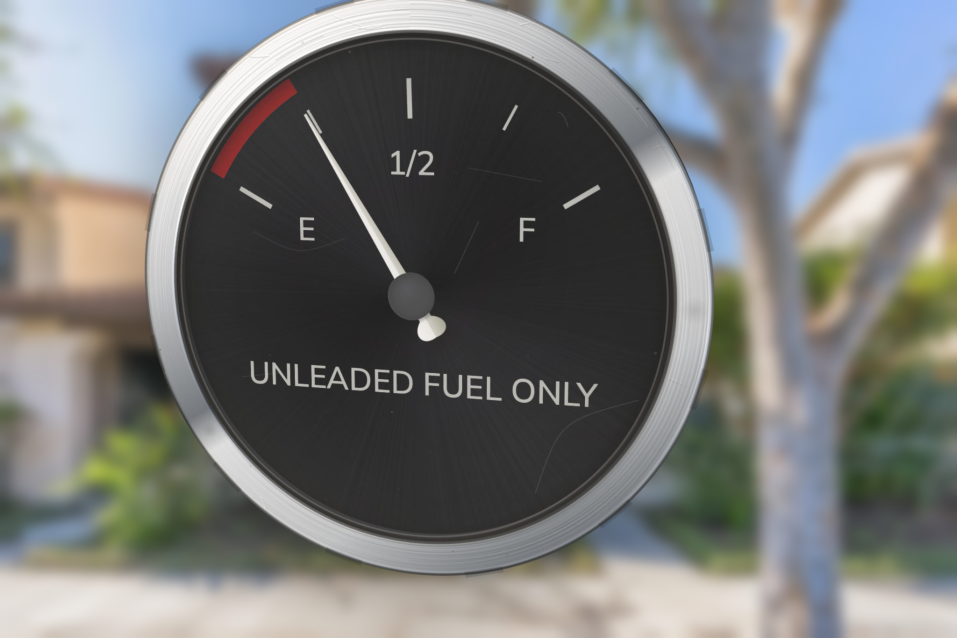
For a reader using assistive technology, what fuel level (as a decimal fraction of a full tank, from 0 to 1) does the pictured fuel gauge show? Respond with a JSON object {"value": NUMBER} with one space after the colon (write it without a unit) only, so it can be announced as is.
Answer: {"value": 0.25}
